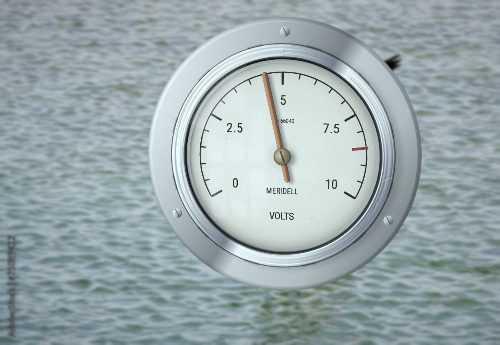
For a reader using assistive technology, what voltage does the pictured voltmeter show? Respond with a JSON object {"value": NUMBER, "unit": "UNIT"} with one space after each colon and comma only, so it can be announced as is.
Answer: {"value": 4.5, "unit": "V"}
